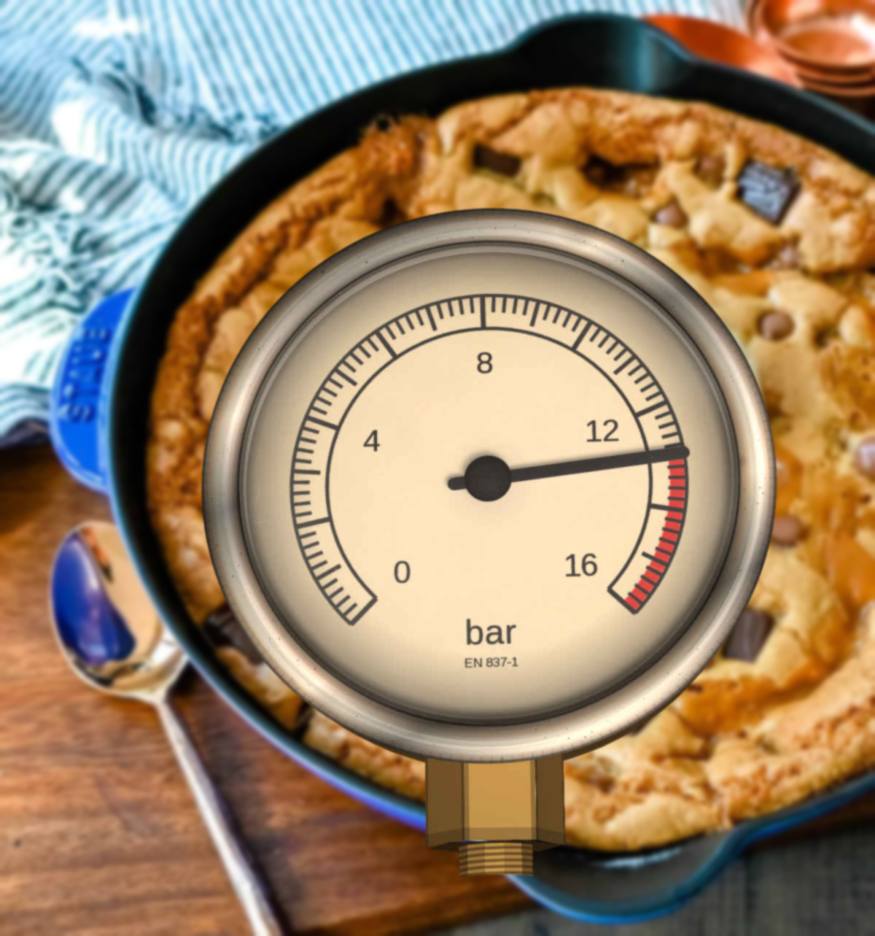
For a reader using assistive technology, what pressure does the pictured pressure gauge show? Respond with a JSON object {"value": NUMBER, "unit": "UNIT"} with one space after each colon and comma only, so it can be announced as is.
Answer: {"value": 13, "unit": "bar"}
